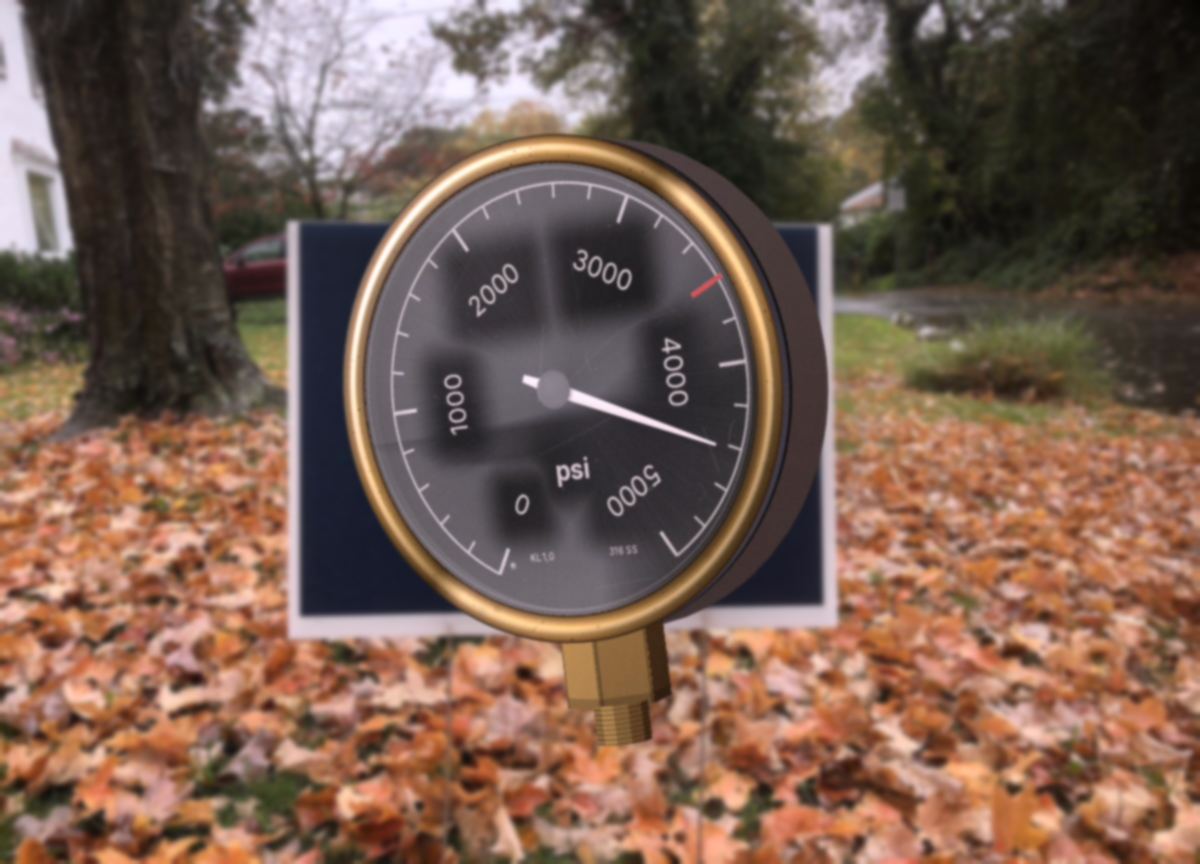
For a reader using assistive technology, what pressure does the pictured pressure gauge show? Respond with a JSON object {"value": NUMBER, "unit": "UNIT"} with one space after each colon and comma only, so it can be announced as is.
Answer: {"value": 4400, "unit": "psi"}
